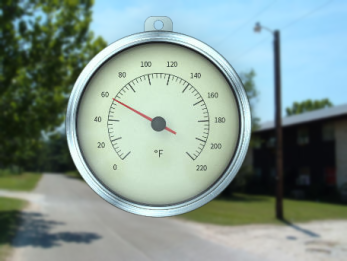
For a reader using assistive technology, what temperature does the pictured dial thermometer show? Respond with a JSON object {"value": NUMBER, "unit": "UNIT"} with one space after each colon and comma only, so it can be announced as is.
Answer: {"value": 60, "unit": "°F"}
